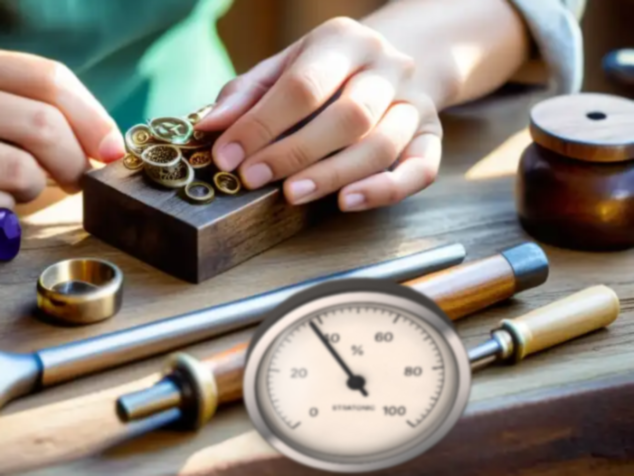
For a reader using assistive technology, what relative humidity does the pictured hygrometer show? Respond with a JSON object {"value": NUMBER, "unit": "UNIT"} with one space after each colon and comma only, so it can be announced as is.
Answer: {"value": 38, "unit": "%"}
